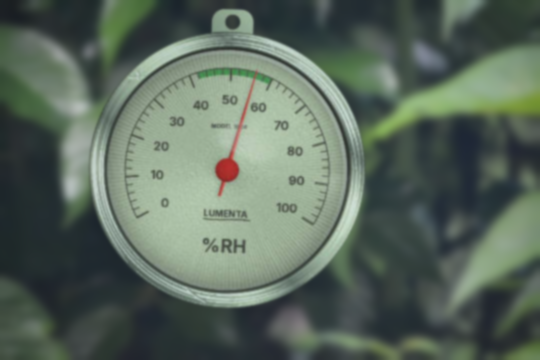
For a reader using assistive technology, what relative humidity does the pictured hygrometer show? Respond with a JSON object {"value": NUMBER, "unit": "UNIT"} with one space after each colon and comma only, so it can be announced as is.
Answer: {"value": 56, "unit": "%"}
